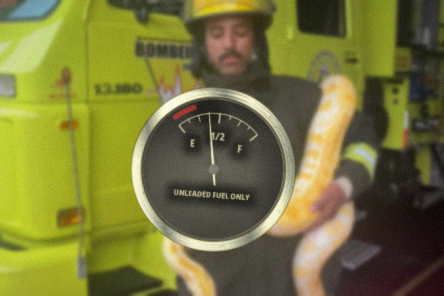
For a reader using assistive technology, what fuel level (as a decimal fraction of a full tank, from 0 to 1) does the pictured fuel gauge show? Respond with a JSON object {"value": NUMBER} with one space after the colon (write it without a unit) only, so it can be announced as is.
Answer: {"value": 0.375}
